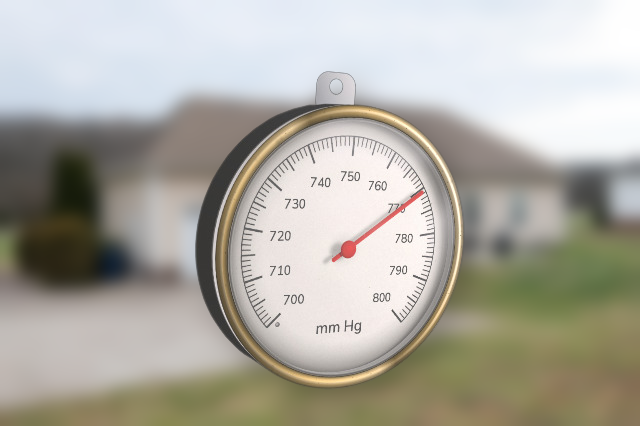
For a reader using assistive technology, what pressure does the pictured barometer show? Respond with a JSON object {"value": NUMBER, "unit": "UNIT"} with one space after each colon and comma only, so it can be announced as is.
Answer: {"value": 770, "unit": "mmHg"}
